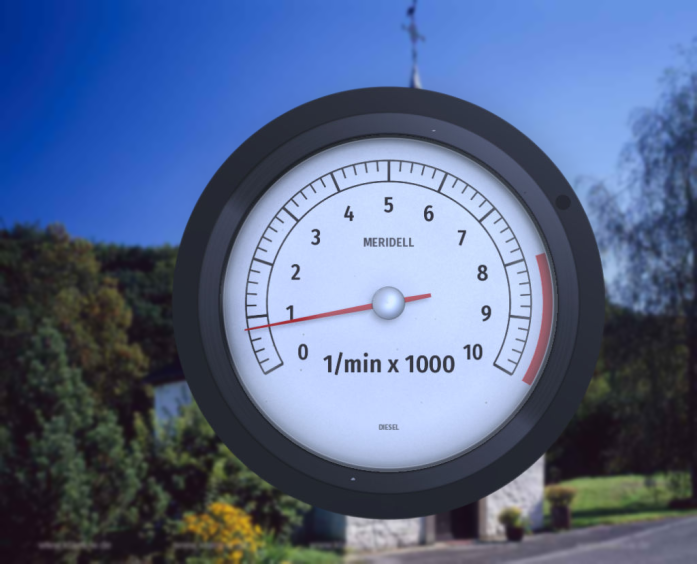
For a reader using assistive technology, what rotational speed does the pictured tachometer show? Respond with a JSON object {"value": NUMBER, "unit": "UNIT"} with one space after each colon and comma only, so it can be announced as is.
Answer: {"value": 800, "unit": "rpm"}
